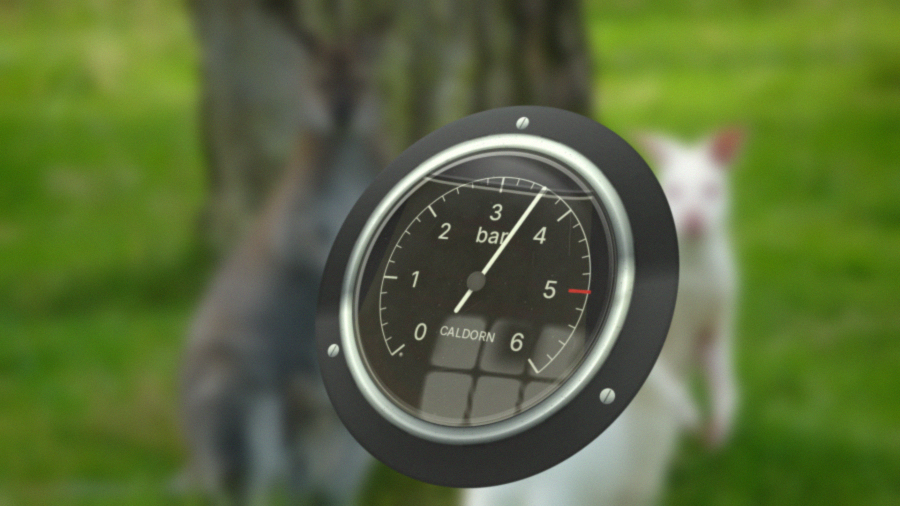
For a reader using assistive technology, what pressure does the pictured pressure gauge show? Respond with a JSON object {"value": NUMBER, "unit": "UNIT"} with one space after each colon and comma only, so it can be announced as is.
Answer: {"value": 3.6, "unit": "bar"}
